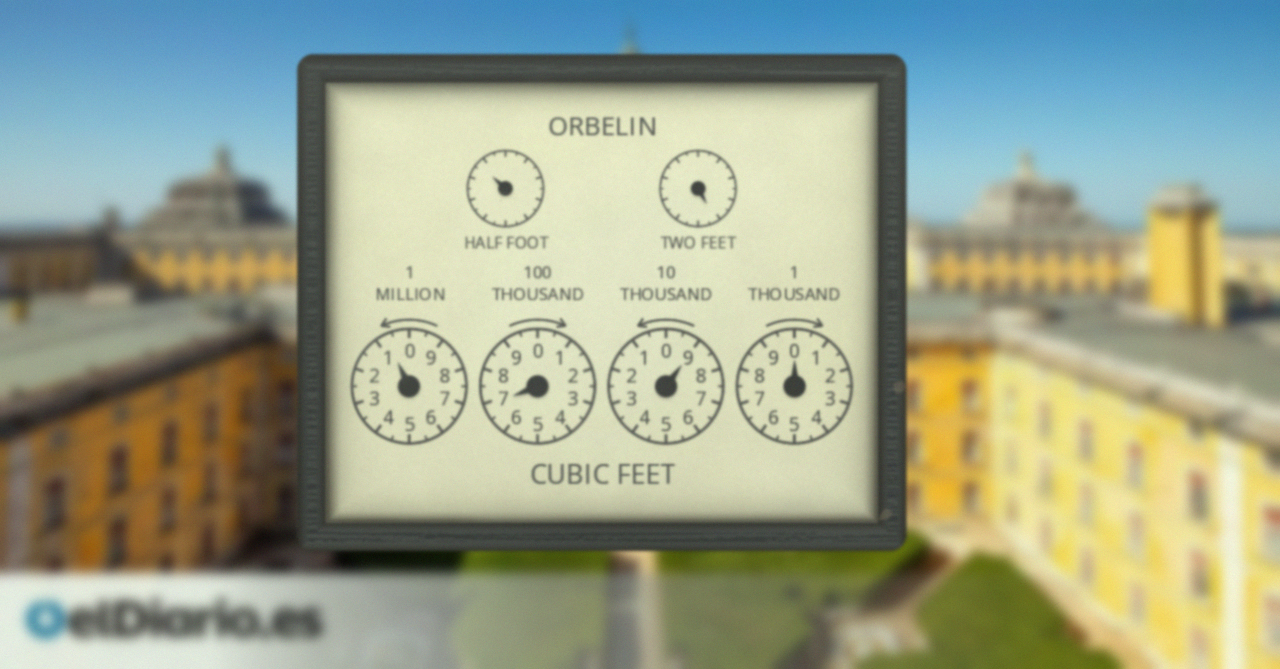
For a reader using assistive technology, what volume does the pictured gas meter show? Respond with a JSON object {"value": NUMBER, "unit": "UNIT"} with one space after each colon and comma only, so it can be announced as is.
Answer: {"value": 69000, "unit": "ft³"}
